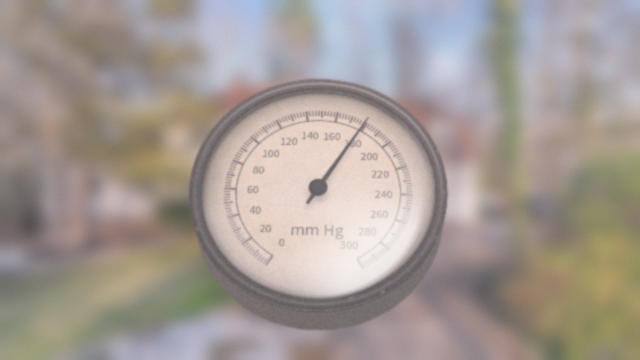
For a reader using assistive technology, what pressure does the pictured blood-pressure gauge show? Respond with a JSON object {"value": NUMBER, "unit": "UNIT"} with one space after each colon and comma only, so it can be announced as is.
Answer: {"value": 180, "unit": "mmHg"}
